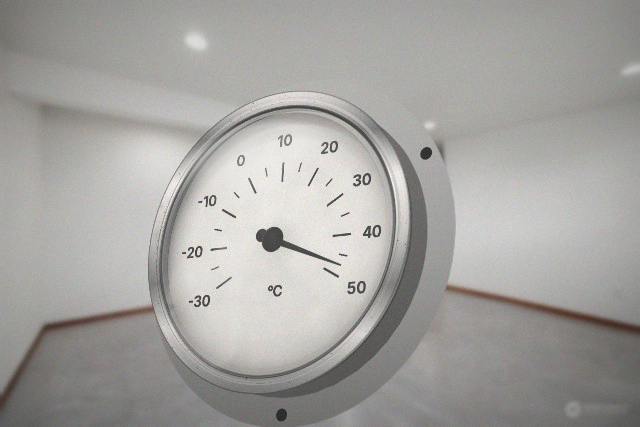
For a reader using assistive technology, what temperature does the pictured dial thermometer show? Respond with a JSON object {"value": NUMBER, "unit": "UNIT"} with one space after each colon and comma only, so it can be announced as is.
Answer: {"value": 47.5, "unit": "°C"}
